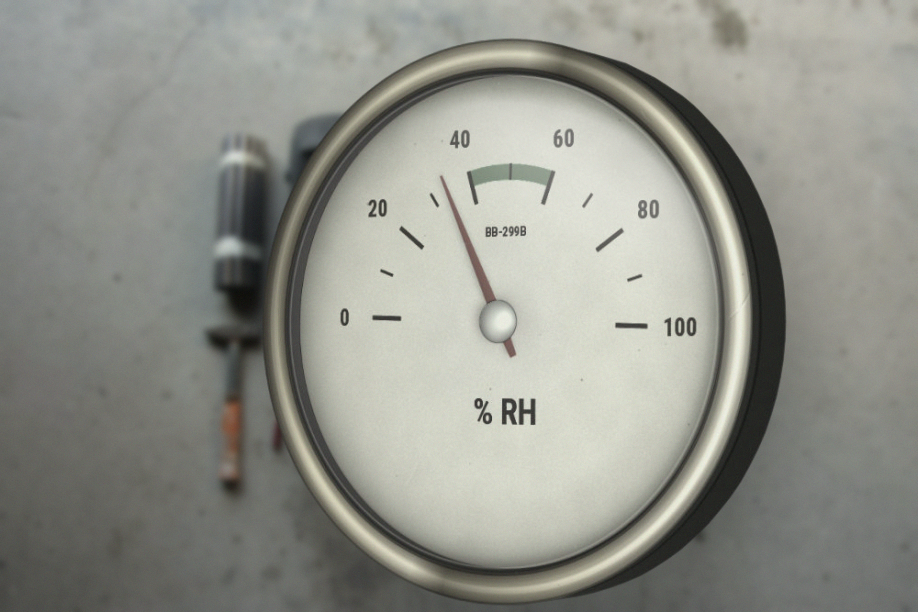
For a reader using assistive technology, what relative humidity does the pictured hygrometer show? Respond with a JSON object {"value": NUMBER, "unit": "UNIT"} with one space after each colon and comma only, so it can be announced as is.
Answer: {"value": 35, "unit": "%"}
